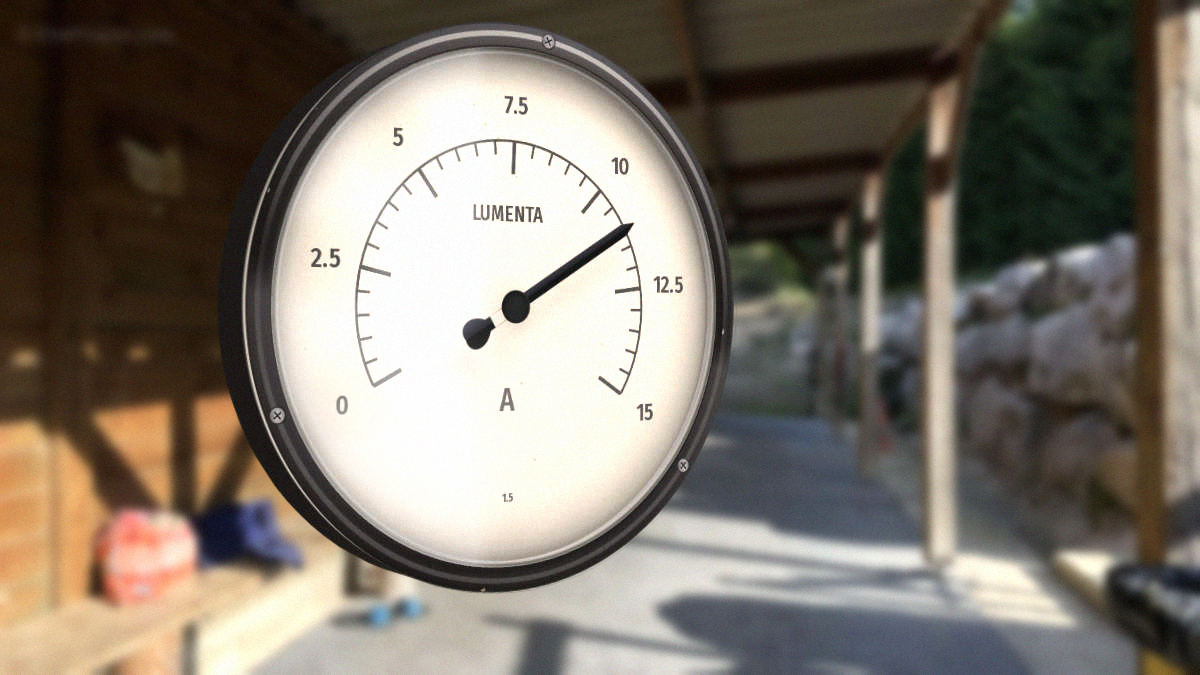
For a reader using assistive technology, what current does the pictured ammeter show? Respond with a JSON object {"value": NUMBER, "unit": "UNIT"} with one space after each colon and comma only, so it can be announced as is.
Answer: {"value": 11, "unit": "A"}
